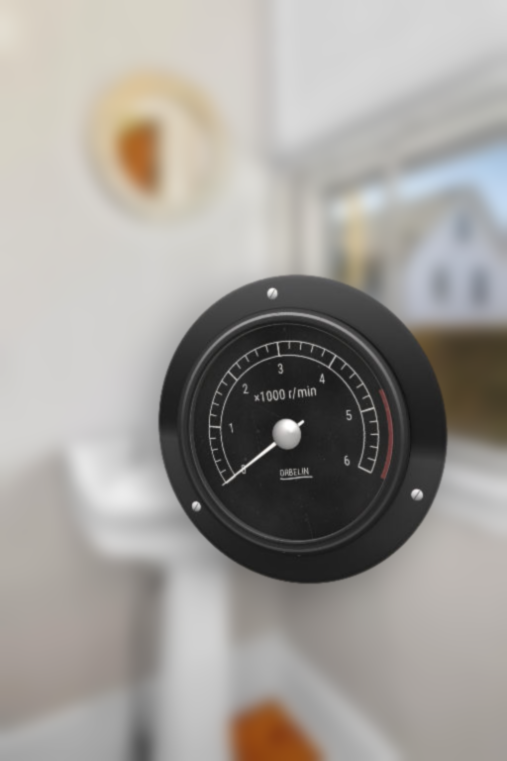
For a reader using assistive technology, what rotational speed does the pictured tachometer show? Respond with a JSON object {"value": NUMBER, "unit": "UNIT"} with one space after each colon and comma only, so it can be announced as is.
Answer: {"value": 0, "unit": "rpm"}
